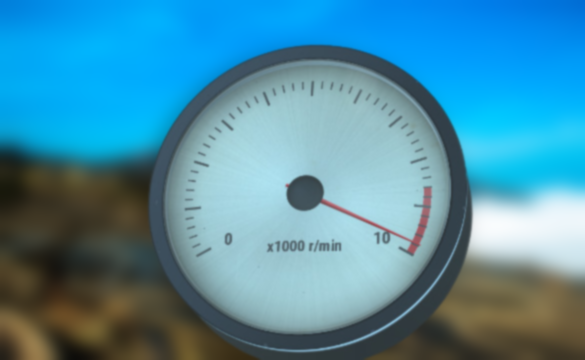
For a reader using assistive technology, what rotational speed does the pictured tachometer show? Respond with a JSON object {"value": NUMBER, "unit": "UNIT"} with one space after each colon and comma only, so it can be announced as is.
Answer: {"value": 9800, "unit": "rpm"}
